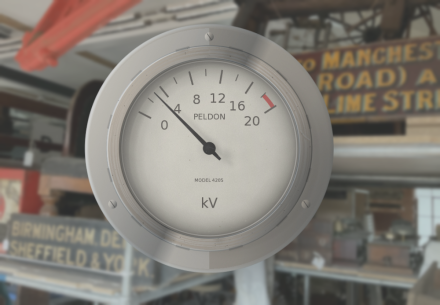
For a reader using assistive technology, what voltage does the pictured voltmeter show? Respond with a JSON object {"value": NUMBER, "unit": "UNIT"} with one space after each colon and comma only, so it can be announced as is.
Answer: {"value": 3, "unit": "kV"}
